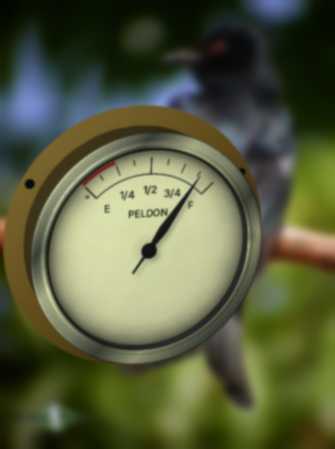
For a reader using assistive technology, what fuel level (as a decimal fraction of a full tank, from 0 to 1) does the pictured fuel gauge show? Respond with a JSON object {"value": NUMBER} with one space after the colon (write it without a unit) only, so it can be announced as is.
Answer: {"value": 0.875}
